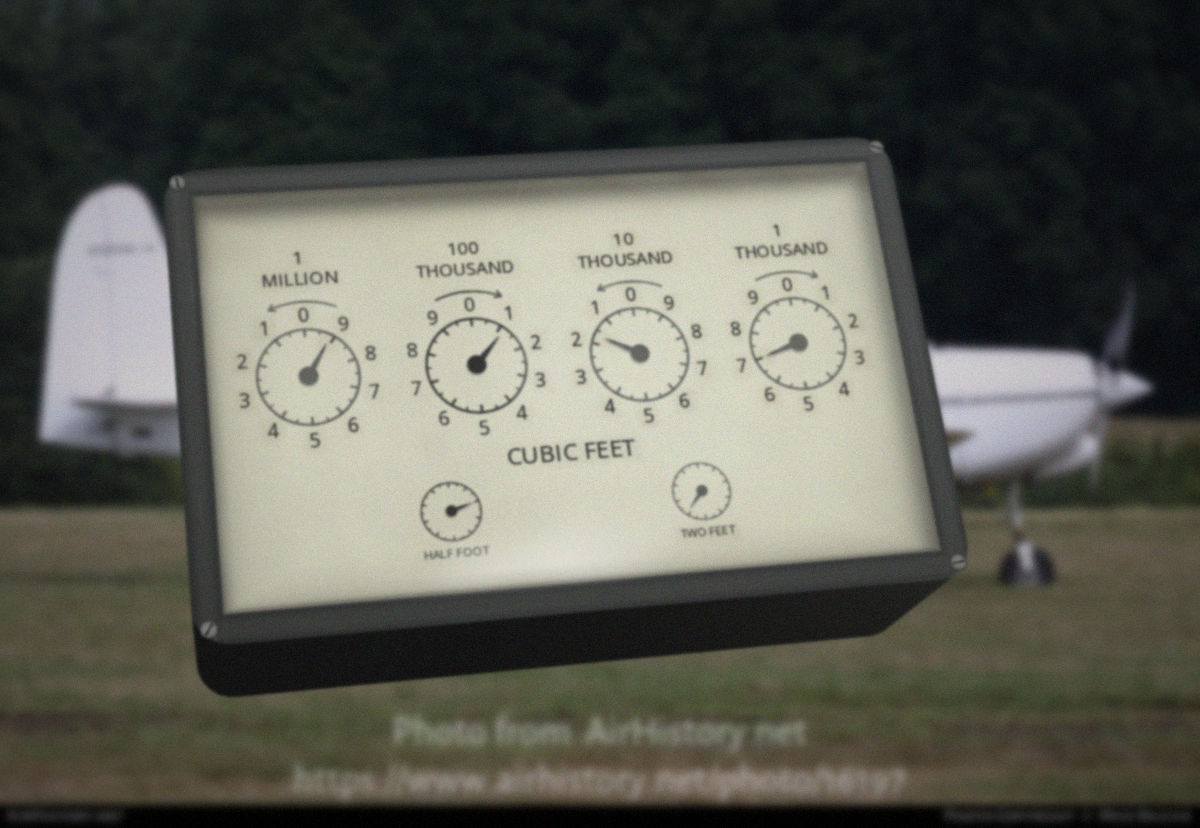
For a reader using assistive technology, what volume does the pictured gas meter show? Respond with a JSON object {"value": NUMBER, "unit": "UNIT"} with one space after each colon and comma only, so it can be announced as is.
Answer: {"value": 911700, "unit": "ft³"}
